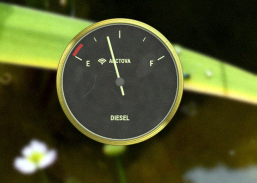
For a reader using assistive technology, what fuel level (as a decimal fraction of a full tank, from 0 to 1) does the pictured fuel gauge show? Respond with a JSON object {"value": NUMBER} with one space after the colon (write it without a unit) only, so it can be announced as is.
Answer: {"value": 0.375}
